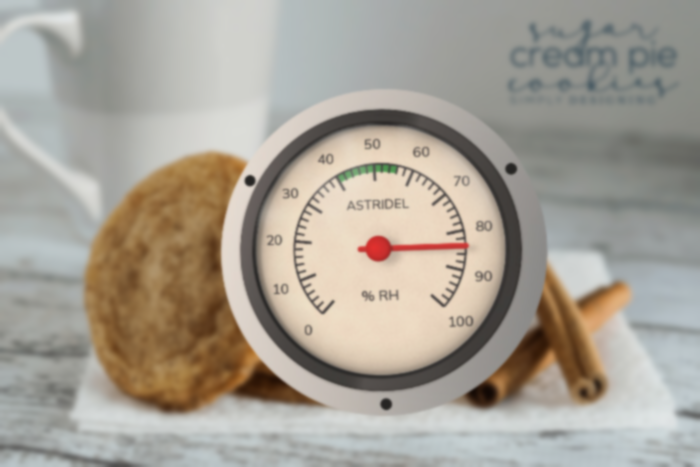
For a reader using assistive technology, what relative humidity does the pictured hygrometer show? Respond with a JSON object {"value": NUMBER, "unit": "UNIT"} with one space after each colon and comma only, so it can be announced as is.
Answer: {"value": 84, "unit": "%"}
